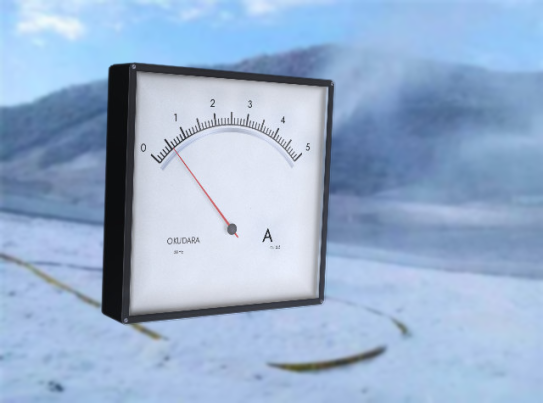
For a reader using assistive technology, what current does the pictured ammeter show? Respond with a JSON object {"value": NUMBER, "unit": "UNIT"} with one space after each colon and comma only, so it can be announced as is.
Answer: {"value": 0.5, "unit": "A"}
